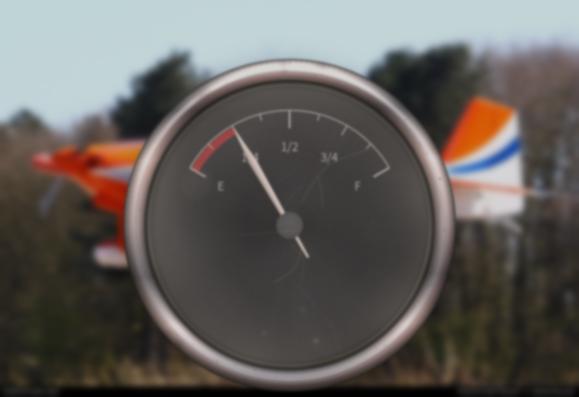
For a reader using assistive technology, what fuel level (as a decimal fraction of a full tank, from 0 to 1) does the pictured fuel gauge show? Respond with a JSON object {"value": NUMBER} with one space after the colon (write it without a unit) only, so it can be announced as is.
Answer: {"value": 0.25}
